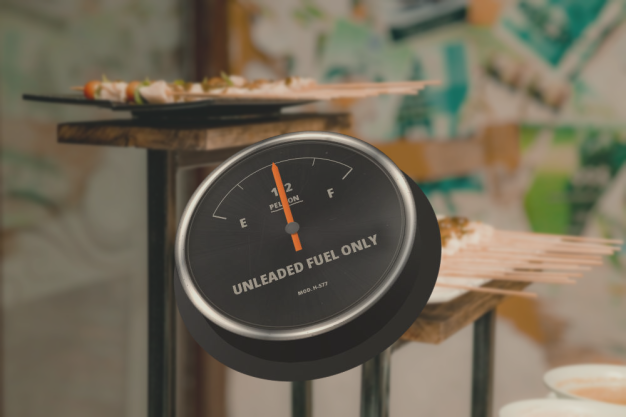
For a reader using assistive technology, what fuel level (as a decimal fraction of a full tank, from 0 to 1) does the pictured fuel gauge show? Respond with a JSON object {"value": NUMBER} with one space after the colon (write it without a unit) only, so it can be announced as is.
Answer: {"value": 0.5}
